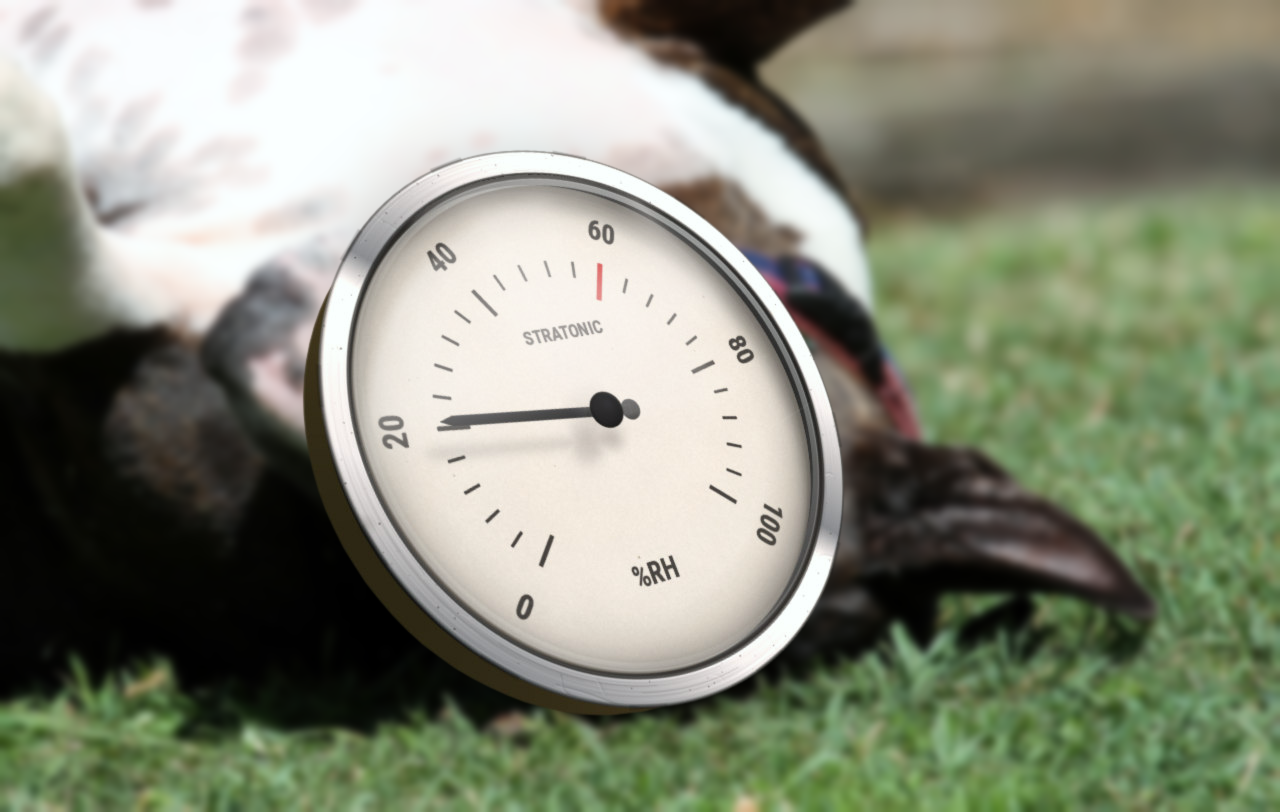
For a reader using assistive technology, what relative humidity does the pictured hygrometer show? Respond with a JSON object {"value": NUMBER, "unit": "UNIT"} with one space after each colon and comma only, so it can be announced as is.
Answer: {"value": 20, "unit": "%"}
